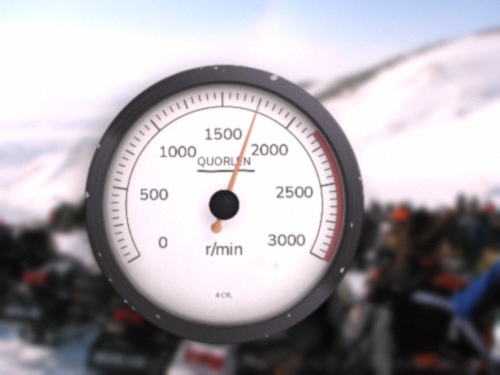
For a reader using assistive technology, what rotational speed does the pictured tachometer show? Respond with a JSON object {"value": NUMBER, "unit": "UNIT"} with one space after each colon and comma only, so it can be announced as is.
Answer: {"value": 1750, "unit": "rpm"}
